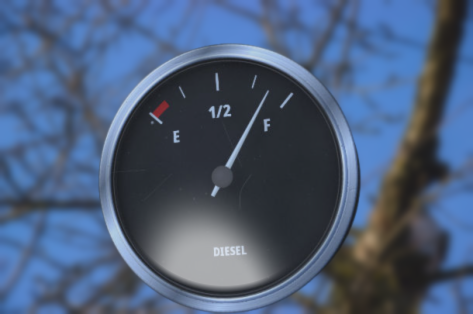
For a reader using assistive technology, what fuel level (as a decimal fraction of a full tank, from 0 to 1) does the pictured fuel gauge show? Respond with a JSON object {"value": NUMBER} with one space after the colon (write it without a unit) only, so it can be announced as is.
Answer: {"value": 0.875}
